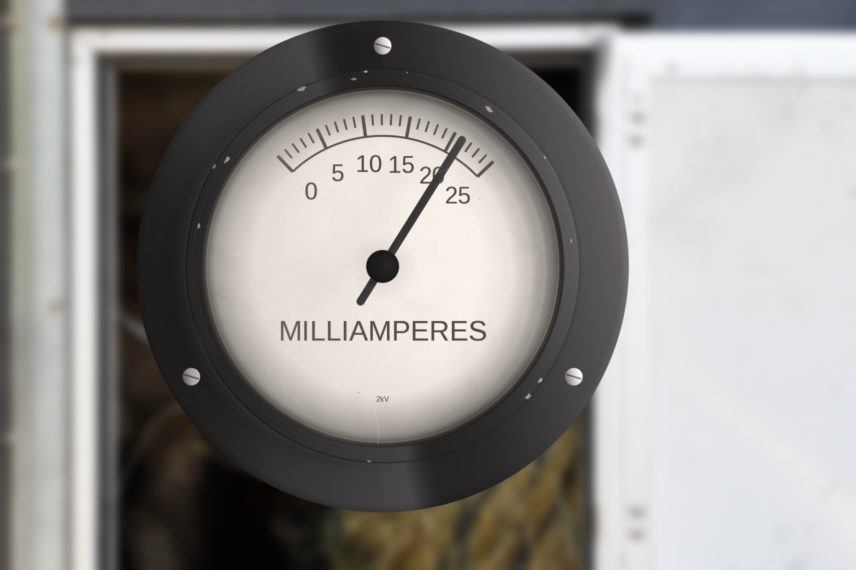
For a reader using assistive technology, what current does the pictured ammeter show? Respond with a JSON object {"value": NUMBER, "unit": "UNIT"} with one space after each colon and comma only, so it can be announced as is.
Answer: {"value": 21, "unit": "mA"}
